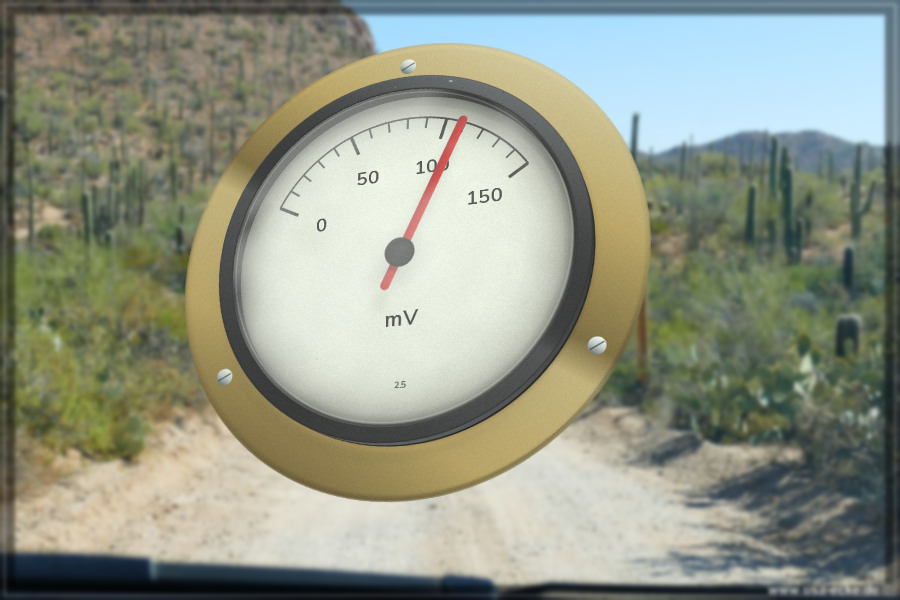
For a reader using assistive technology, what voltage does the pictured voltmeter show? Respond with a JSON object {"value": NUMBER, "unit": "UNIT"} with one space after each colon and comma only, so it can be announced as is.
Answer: {"value": 110, "unit": "mV"}
